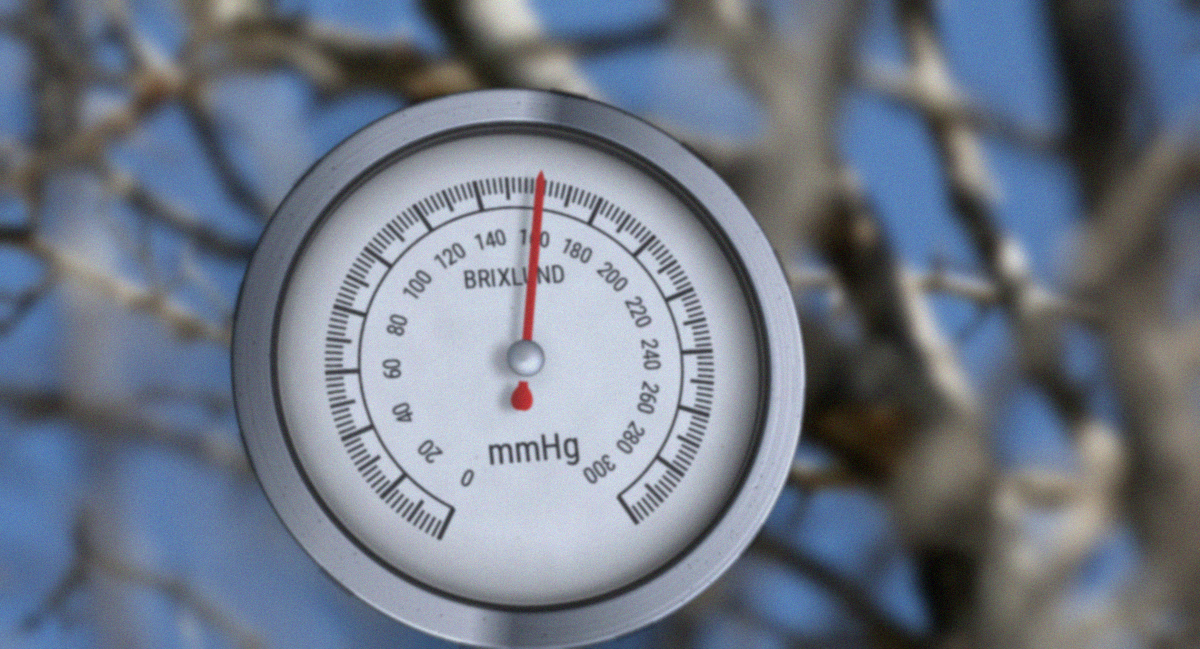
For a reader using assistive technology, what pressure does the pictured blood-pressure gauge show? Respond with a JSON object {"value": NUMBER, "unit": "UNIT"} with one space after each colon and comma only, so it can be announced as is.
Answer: {"value": 160, "unit": "mmHg"}
